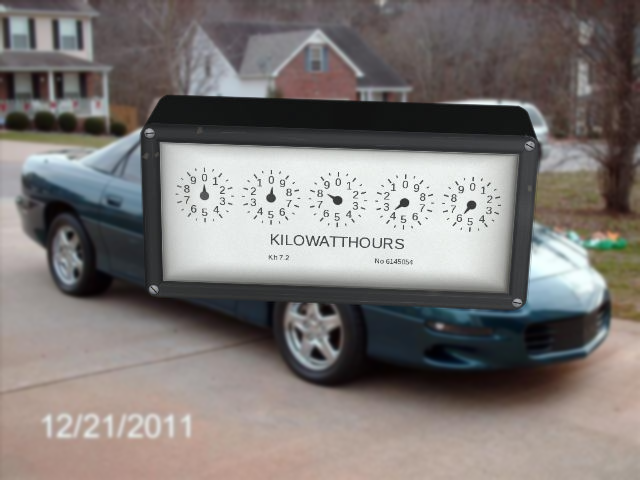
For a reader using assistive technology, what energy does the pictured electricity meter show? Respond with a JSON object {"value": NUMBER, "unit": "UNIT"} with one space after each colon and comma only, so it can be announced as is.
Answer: {"value": 99836, "unit": "kWh"}
